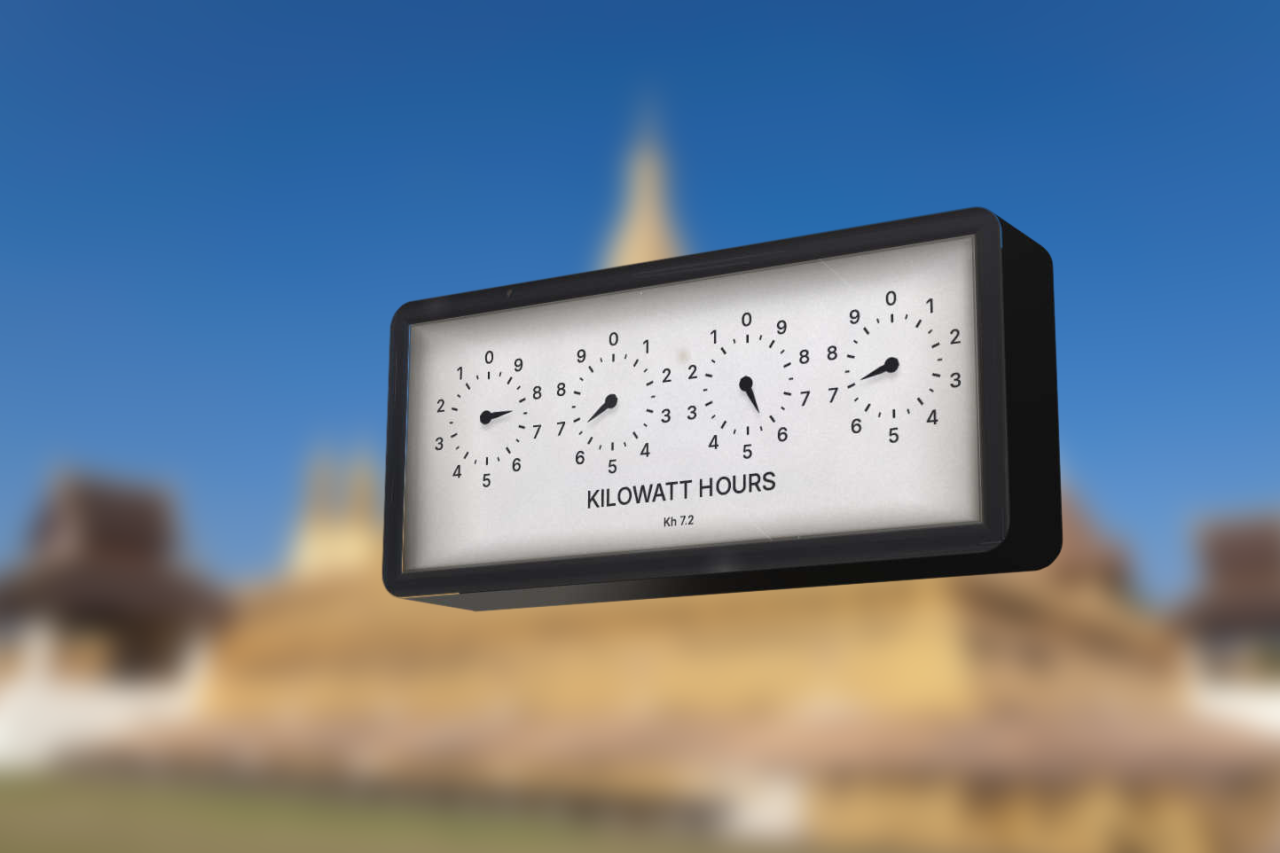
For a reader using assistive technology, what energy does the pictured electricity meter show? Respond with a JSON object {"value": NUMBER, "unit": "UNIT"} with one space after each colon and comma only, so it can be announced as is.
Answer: {"value": 7657, "unit": "kWh"}
